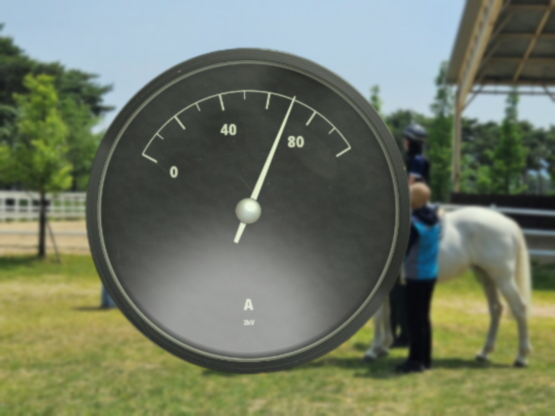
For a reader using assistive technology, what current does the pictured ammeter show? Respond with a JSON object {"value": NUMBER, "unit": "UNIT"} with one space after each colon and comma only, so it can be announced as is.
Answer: {"value": 70, "unit": "A"}
